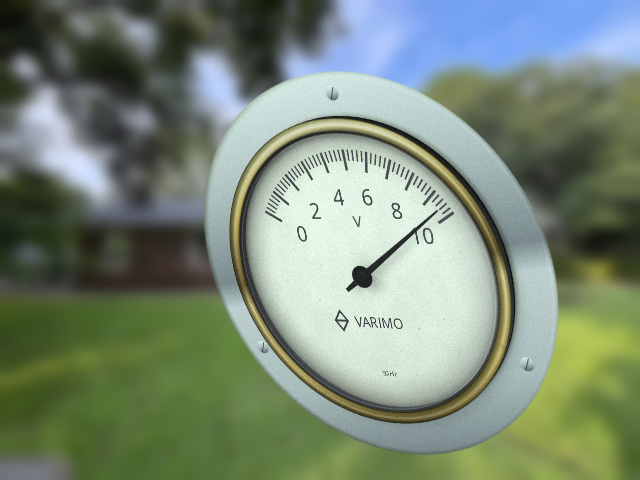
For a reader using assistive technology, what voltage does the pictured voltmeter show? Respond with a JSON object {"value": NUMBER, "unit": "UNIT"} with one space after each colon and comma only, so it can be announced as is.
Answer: {"value": 9.6, "unit": "V"}
